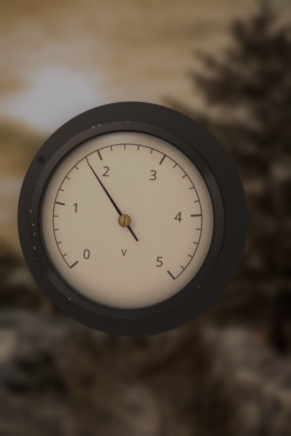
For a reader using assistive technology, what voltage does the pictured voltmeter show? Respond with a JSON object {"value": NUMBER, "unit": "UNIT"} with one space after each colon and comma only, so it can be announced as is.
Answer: {"value": 1.8, "unit": "V"}
